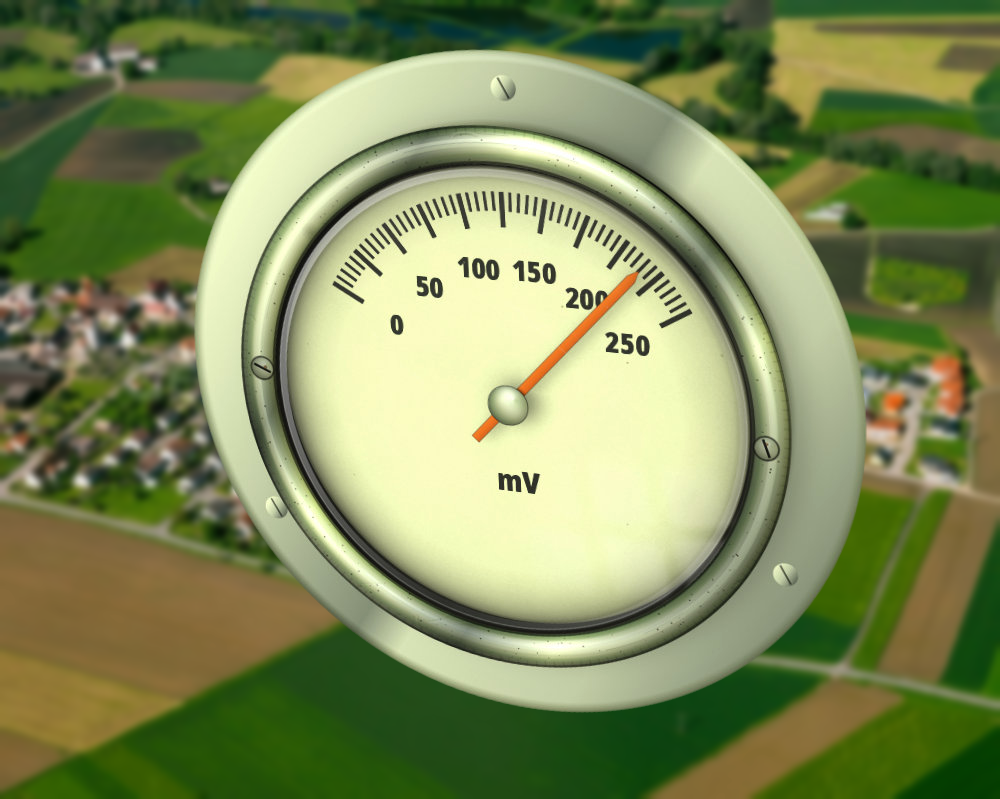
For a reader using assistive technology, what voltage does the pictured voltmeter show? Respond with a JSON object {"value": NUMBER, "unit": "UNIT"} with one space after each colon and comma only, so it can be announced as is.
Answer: {"value": 215, "unit": "mV"}
